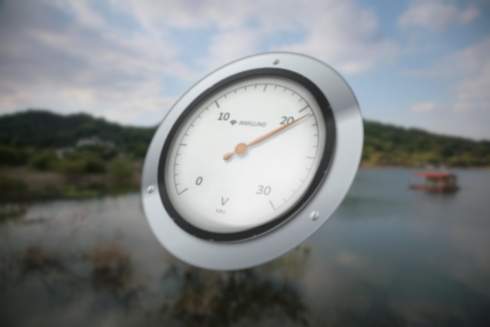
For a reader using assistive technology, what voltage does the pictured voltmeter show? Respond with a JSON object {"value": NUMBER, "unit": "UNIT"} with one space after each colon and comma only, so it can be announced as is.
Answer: {"value": 21, "unit": "V"}
